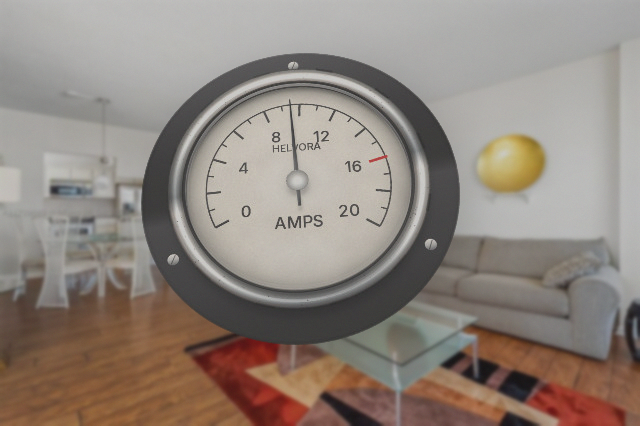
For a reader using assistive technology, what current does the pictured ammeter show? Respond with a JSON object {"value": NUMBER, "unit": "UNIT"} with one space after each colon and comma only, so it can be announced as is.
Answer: {"value": 9.5, "unit": "A"}
